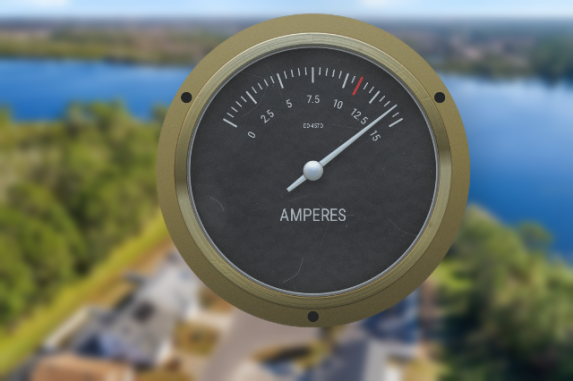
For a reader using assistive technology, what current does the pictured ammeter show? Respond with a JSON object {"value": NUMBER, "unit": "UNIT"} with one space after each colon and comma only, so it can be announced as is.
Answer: {"value": 14, "unit": "A"}
